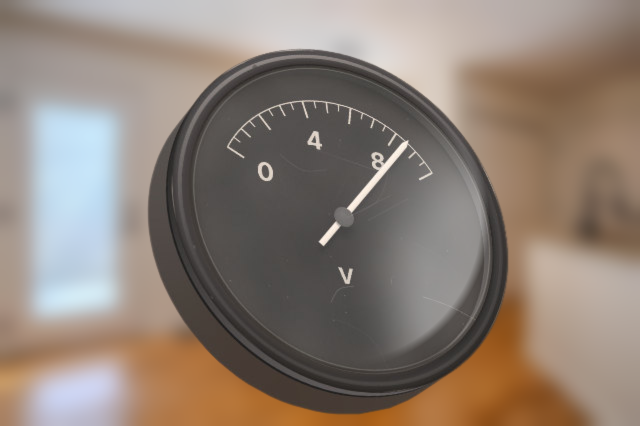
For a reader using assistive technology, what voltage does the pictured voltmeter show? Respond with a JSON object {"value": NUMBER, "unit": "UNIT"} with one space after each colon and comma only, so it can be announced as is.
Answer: {"value": 8.5, "unit": "V"}
